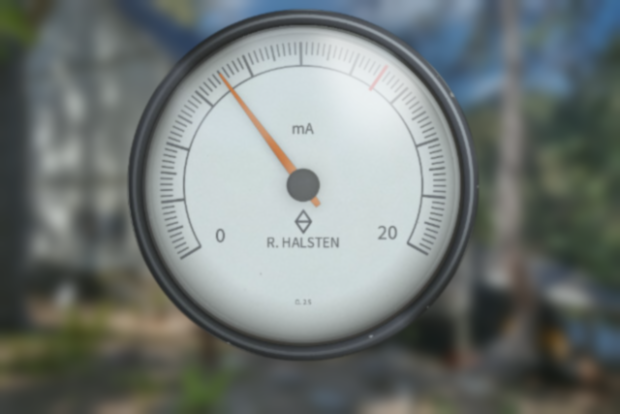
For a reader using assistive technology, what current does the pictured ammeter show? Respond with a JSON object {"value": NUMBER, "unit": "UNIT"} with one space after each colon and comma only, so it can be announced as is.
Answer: {"value": 7, "unit": "mA"}
